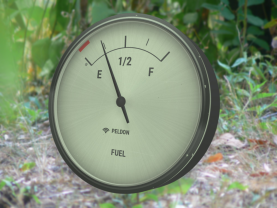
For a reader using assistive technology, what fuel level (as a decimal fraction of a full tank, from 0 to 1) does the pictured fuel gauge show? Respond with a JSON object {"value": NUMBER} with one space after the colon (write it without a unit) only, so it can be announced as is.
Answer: {"value": 0.25}
